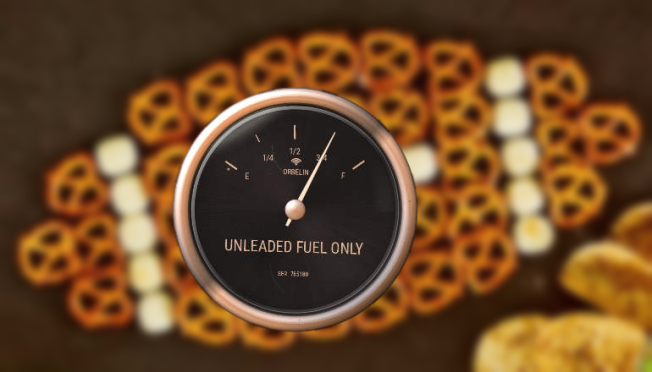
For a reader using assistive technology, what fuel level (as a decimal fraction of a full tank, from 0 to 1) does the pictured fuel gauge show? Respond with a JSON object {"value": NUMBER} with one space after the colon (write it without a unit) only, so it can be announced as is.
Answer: {"value": 0.75}
